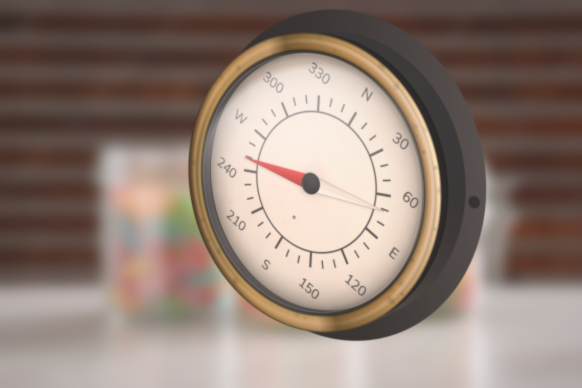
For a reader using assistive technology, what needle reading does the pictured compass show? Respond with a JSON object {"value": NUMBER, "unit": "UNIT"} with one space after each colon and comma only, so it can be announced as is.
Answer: {"value": 250, "unit": "°"}
